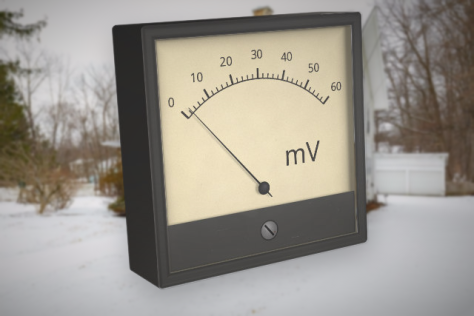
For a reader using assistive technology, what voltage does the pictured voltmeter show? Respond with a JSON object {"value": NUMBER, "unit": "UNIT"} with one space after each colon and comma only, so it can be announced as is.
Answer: {"value": 2, "unit": "mV"}
